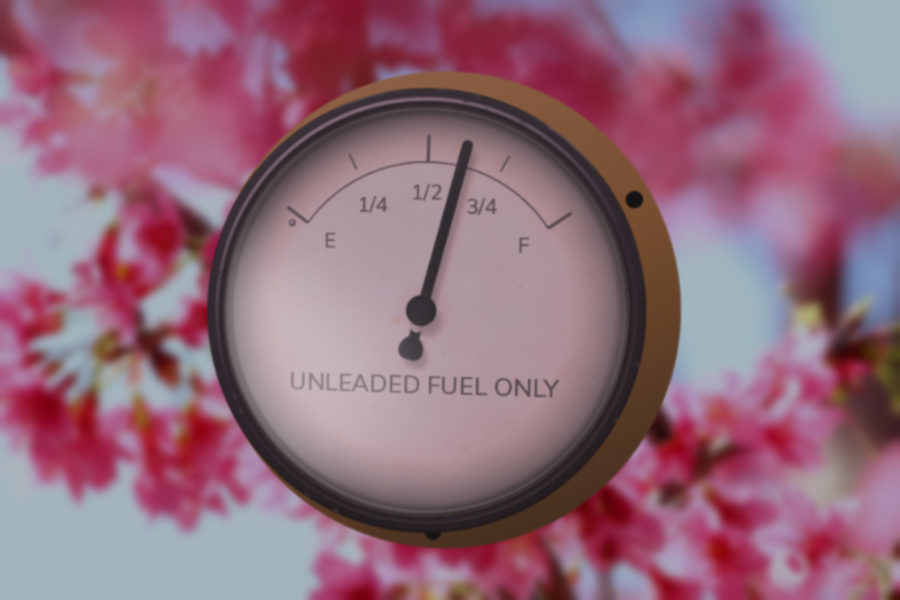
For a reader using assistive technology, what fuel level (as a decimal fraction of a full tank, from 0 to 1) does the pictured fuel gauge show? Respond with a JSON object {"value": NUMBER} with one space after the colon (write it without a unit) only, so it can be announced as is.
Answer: {"value": 0.625}
